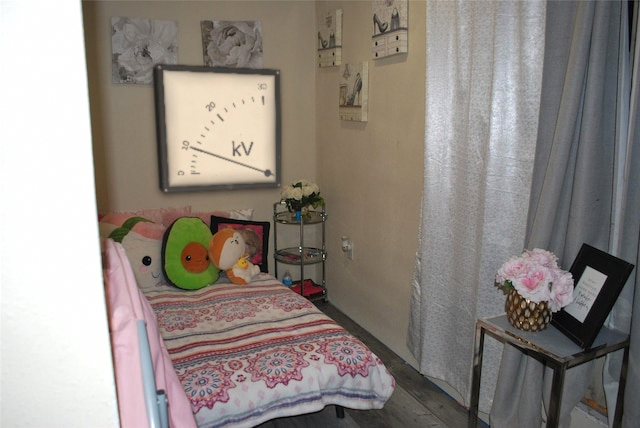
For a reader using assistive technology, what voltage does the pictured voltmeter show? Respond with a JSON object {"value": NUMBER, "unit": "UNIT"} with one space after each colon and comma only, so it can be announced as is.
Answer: {"value": 10, "unit": "kV"}
